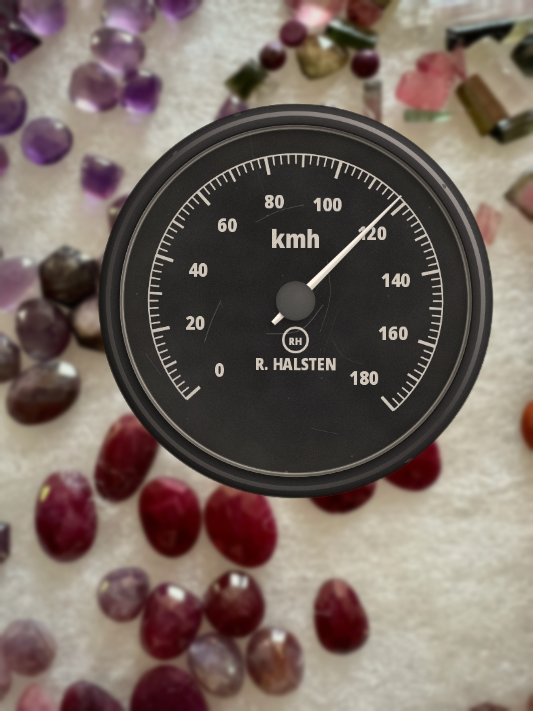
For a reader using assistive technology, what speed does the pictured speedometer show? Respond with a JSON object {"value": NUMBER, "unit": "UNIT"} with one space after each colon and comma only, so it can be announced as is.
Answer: {"value": 118, "unit": "km/h"}
